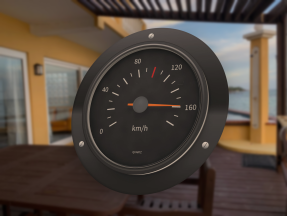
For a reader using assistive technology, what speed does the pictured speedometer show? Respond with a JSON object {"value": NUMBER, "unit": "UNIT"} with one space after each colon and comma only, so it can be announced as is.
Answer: {"value": 160, "unit": "km/h"}
